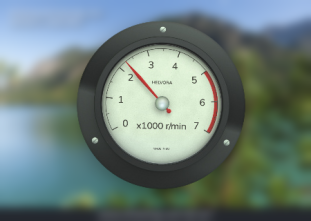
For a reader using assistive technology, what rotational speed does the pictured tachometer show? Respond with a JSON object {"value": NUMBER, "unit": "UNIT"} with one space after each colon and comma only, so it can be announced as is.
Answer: {"value": 2250, "unit": "rpm"}
